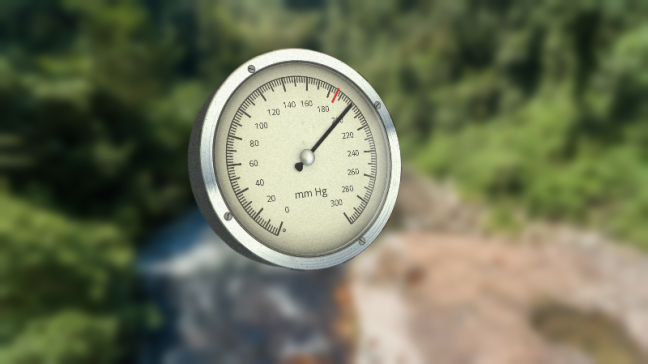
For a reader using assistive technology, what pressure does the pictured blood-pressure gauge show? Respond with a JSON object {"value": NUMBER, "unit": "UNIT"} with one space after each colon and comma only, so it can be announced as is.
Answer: {"value": 200, "unit": "mmHg"}
